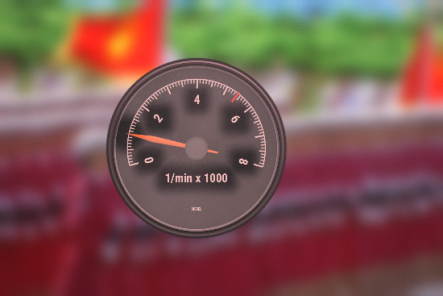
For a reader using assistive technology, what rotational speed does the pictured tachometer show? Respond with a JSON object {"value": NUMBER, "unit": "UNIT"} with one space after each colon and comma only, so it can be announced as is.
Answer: {"value": 1000, "unit": "rpm"}
